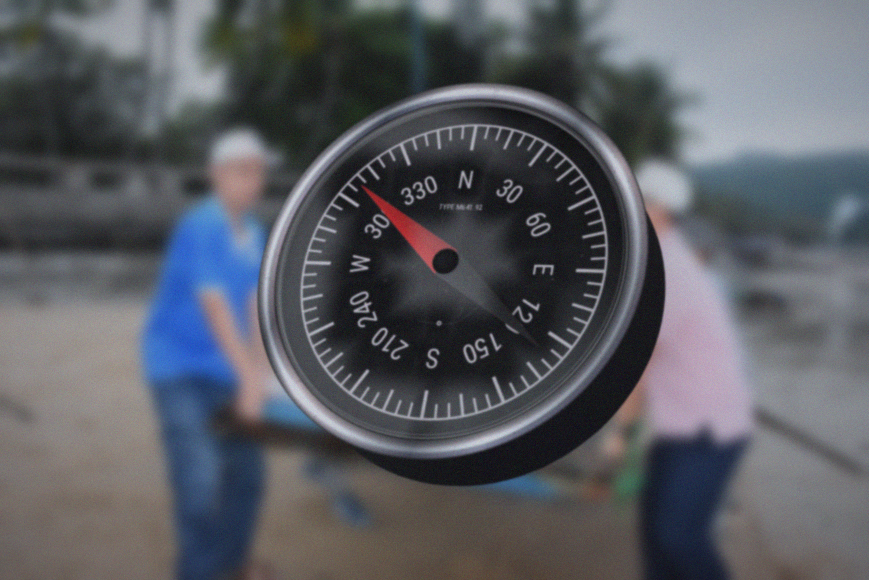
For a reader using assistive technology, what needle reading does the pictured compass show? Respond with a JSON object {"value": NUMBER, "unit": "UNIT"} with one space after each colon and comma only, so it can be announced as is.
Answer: {"value": 307.5, "unit": "°"}
